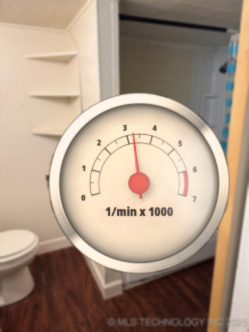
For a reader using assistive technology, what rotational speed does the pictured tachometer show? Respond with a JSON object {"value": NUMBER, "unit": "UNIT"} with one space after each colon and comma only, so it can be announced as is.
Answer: {"value": 3250, "unit": "rpm"}
